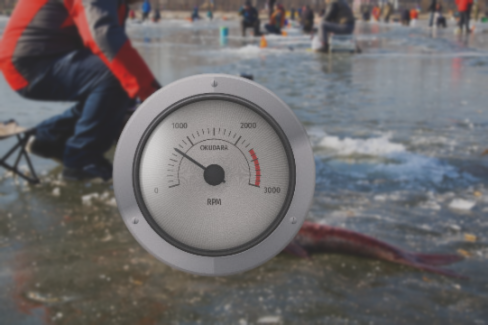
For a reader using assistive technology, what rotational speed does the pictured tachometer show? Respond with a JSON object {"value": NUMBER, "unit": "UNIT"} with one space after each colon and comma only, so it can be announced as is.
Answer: {"value": 700, "unit": "rpm"}
